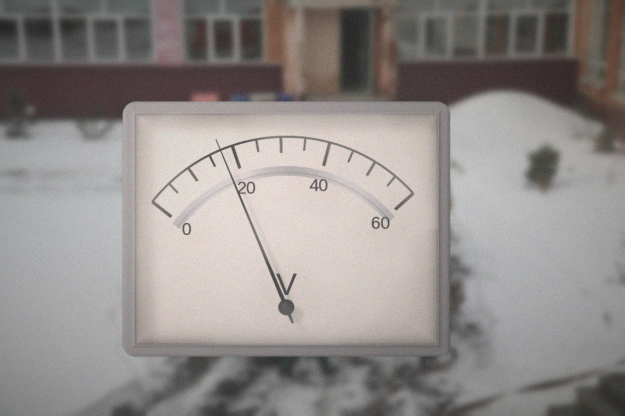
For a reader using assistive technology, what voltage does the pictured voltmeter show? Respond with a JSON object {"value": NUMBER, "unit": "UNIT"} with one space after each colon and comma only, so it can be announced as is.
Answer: {"value": 17.5, "unit": "V"}
